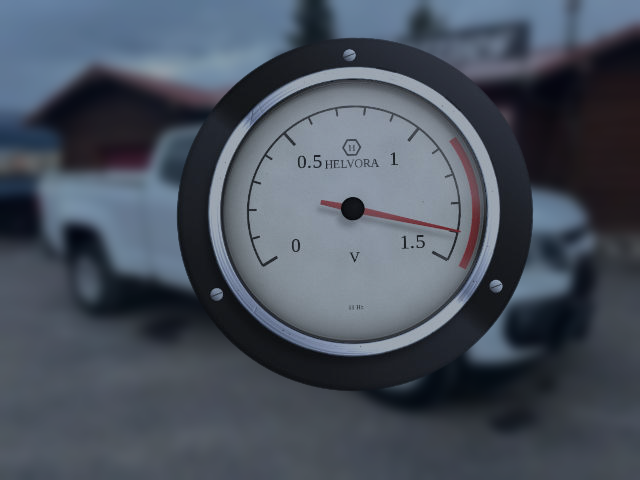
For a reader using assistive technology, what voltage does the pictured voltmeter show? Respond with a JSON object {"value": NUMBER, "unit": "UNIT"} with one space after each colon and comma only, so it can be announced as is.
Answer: {"value": 1.4, "unit": "V"}
